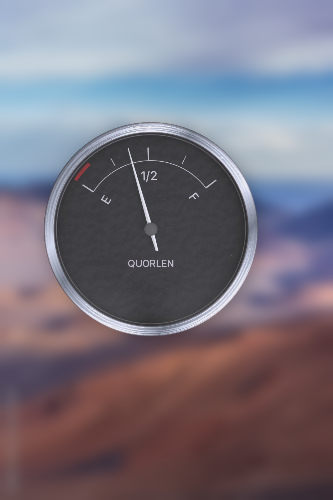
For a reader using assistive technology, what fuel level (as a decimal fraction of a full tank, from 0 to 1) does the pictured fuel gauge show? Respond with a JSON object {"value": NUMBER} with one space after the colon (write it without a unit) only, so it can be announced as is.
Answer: {"value": 0.375}
